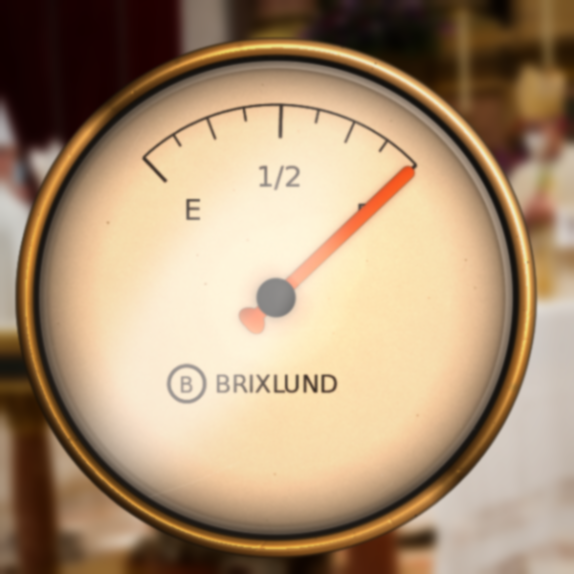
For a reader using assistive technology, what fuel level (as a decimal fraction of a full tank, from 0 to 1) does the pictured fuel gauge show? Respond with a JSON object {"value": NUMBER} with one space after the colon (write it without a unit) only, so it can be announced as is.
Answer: {"value": 1}
